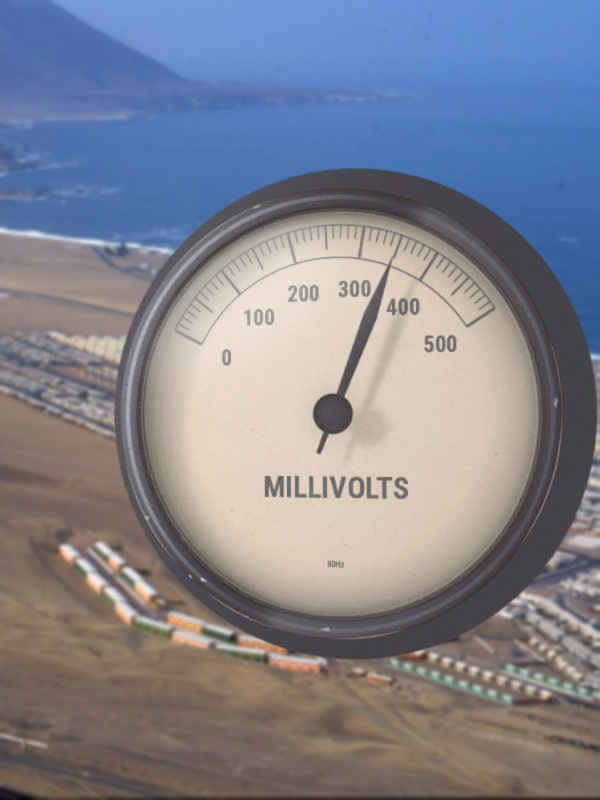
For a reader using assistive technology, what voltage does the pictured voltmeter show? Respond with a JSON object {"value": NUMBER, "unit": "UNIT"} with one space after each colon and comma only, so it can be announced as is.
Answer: {"value": 350, "unit": "mV"}
